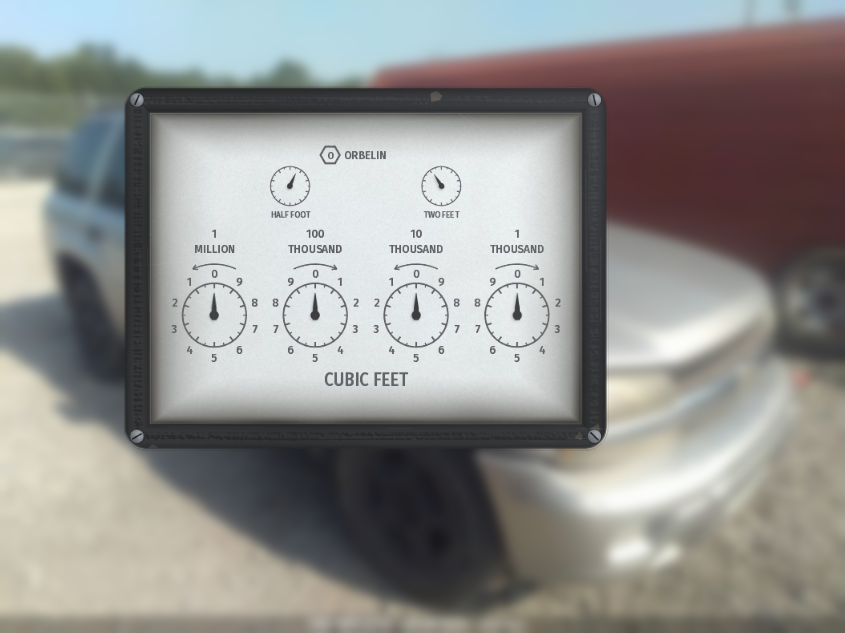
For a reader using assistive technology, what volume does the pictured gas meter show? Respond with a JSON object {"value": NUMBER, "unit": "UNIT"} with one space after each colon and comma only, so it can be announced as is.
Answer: {"value": 0, "unit": "ft³"}
